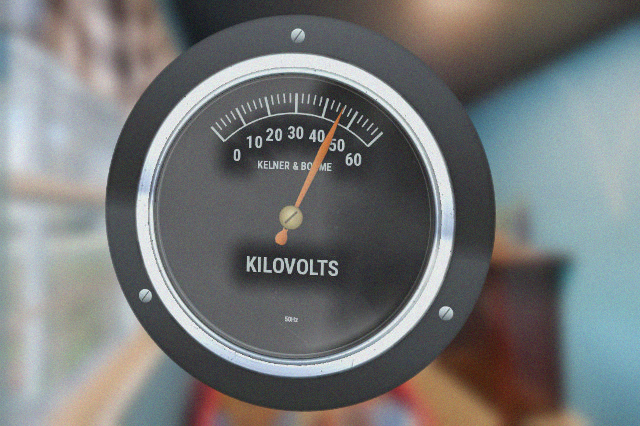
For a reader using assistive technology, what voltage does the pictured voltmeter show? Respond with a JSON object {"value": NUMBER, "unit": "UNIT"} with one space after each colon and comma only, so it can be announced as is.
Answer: {"value": 46, "unit": "kV"}
